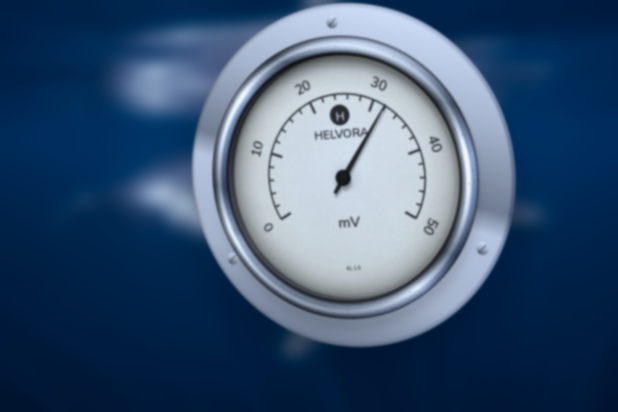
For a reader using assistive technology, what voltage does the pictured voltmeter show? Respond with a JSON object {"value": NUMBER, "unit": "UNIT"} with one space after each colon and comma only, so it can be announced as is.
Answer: {"value": 32, "unit": "mV"}
